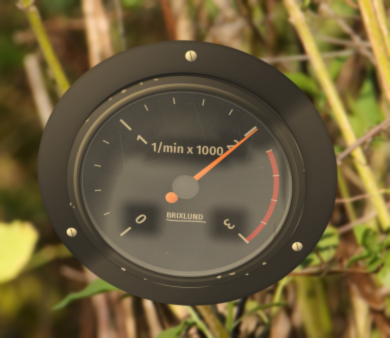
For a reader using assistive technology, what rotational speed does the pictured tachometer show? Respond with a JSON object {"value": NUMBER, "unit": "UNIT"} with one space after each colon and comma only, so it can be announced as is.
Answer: {"value": 2000, "unit": "rpm"}
